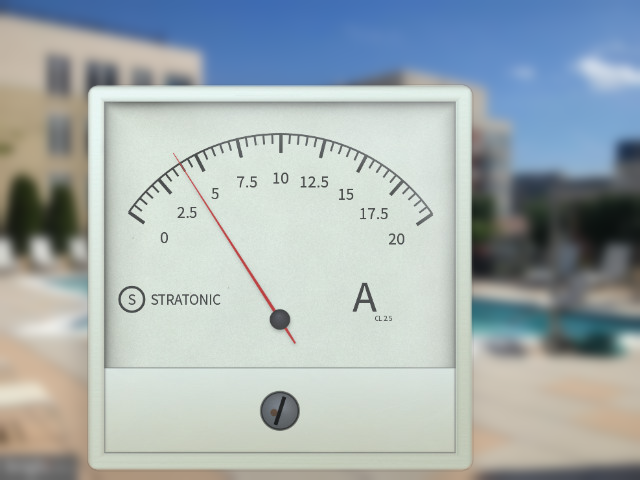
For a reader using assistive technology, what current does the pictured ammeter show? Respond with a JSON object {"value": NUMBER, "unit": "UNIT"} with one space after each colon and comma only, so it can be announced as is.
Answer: {"value": 4, "unit": "A"}
